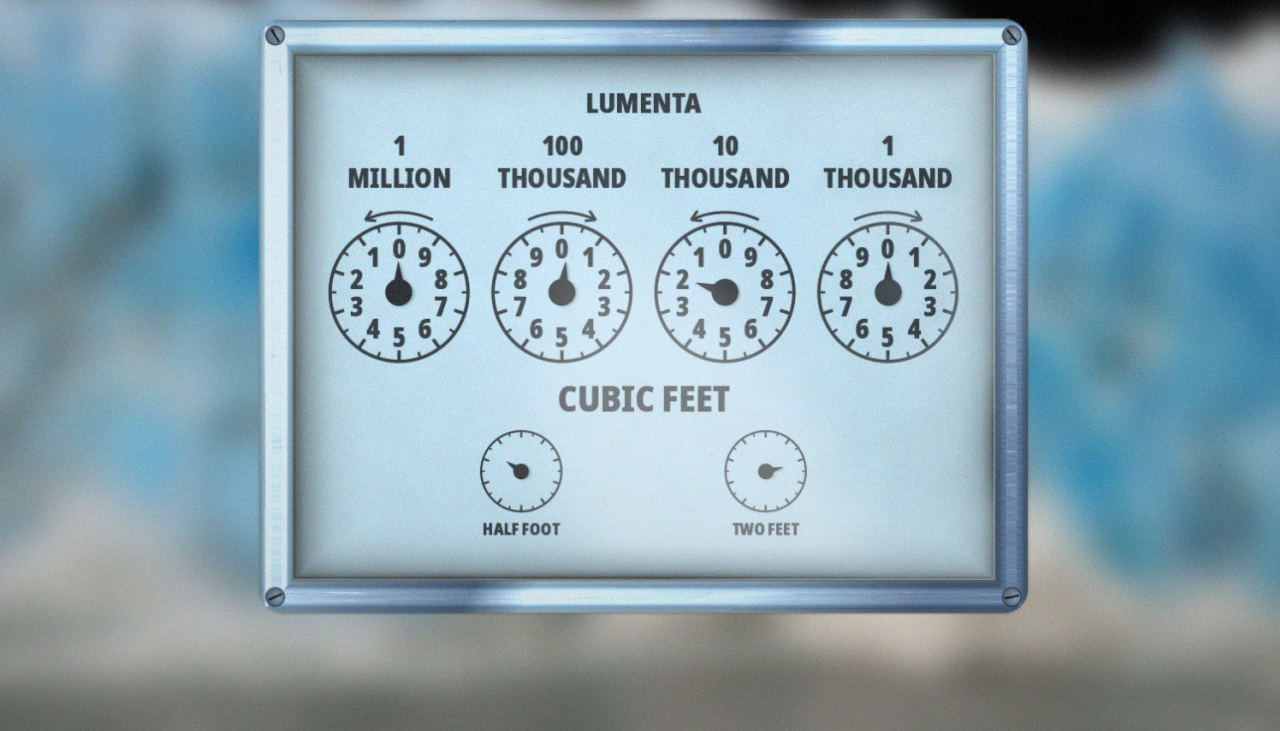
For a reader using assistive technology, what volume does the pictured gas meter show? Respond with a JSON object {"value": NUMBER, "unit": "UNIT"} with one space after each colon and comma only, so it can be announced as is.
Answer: {"value": 2000, "unit": "ft³"}
